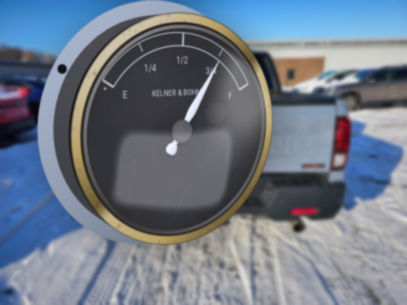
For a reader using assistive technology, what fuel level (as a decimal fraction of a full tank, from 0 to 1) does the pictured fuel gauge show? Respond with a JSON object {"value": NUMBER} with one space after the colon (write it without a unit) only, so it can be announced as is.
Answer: {"value": 0.75}
